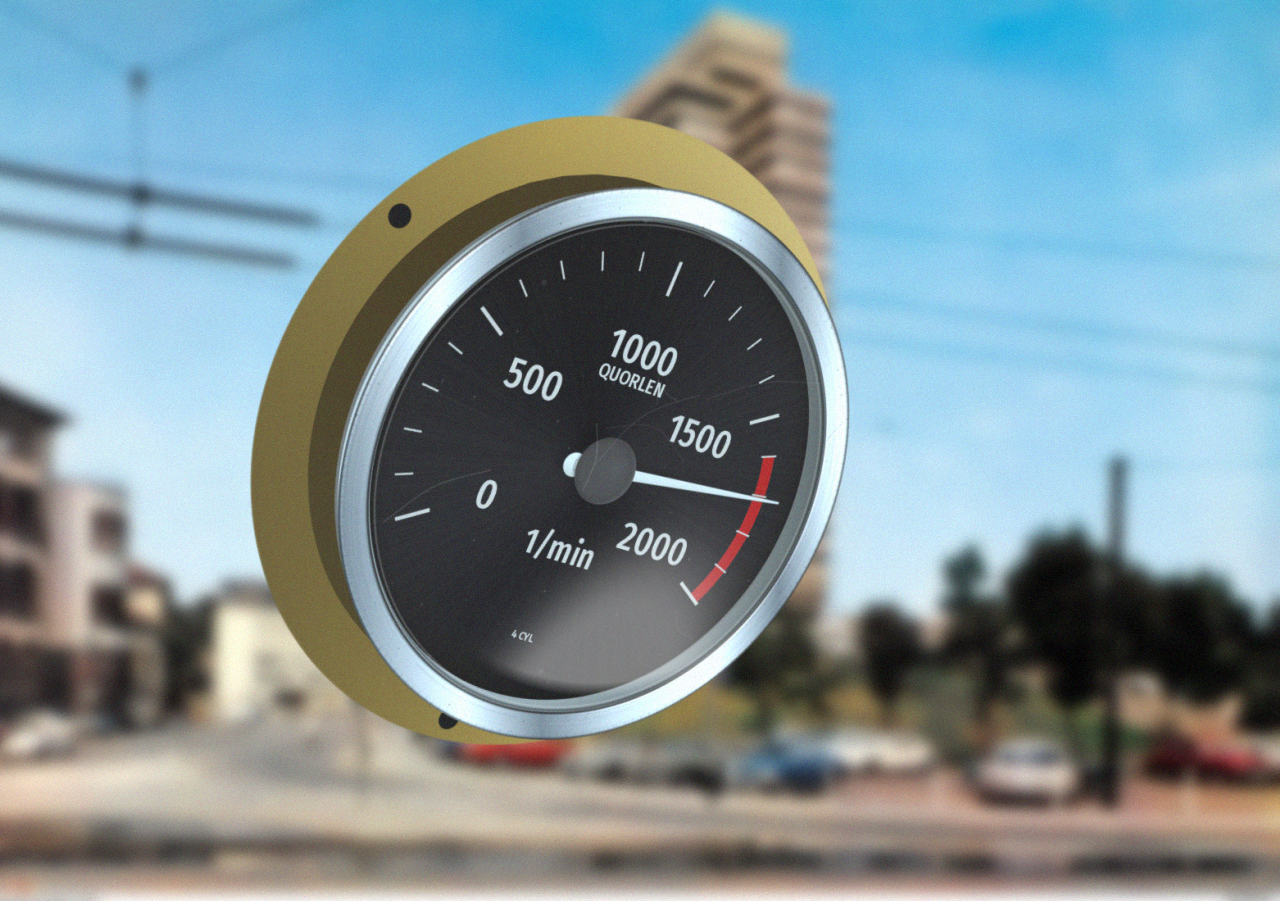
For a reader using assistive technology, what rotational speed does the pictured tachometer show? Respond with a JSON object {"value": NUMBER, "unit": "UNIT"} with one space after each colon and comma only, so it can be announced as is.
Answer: {"value": 1700, "unit": "rpm"}
